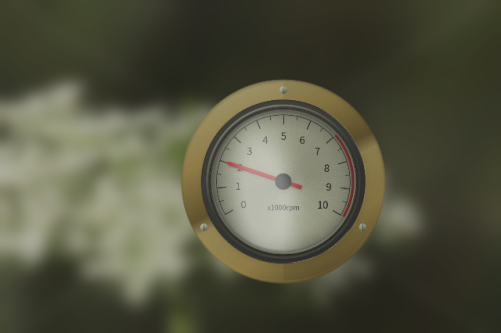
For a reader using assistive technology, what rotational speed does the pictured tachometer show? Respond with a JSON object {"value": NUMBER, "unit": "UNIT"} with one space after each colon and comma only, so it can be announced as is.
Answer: {"value": 2000, "unit": "rpm"}
